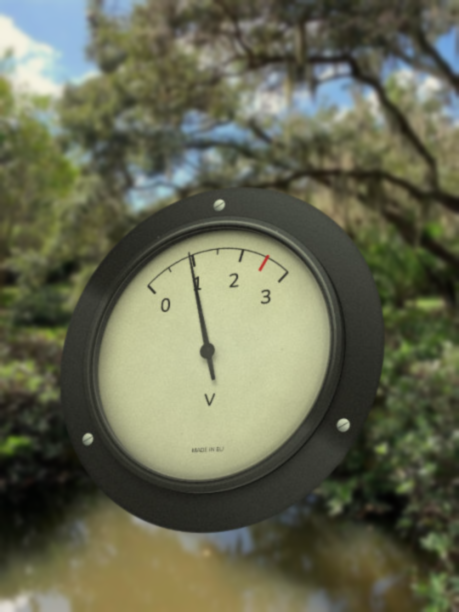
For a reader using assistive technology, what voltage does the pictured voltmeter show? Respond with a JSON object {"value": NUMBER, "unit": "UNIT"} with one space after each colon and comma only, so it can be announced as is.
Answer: {"value": 1, "unit": "V"}
